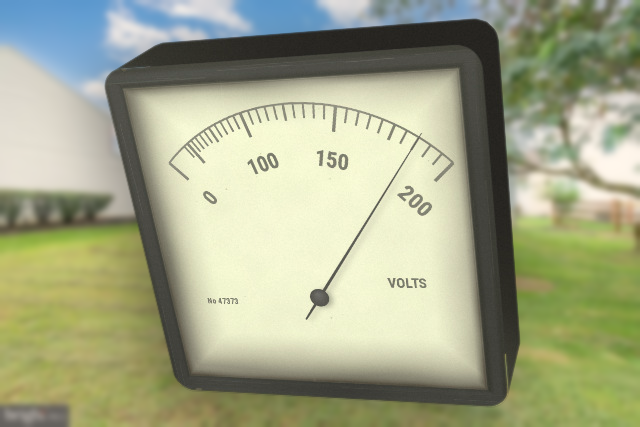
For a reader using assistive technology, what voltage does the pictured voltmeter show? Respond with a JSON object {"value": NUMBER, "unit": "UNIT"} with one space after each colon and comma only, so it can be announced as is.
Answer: {"value": 185, "unit": "V"}
